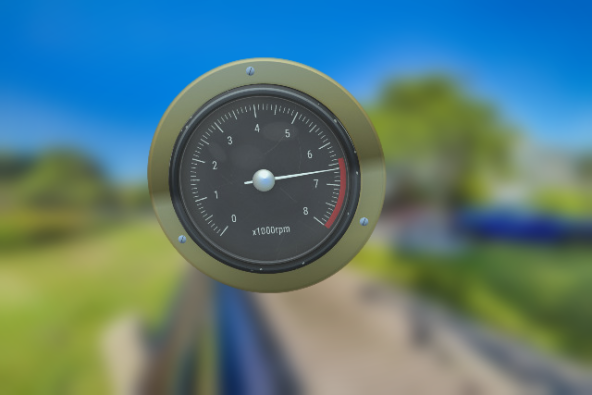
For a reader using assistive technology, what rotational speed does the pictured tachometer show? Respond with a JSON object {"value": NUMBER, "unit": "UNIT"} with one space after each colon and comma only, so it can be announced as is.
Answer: {"value": 6600, "unit": "rpm"}
